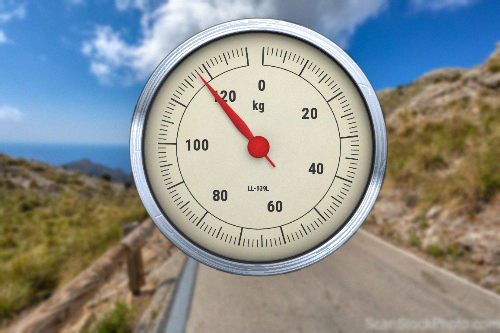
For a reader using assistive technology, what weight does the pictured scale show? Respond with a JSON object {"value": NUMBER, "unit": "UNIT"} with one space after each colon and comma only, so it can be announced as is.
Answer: {"value": 118, "unit": "kg"}
